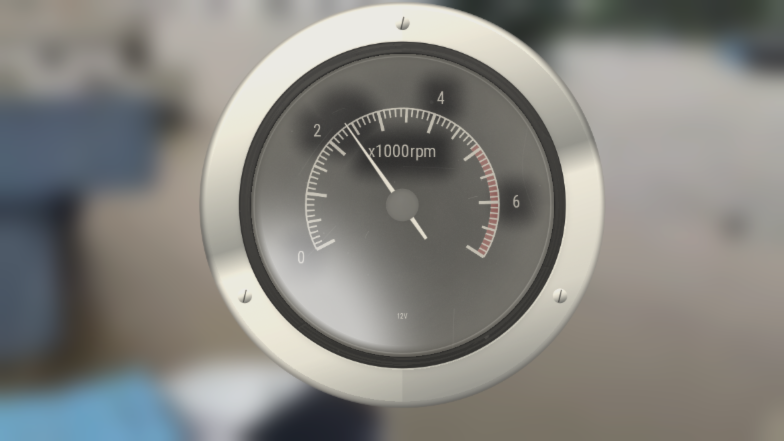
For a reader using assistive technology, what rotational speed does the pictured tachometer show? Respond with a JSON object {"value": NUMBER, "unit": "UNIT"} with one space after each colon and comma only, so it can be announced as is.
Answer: {"value": 2400, "unit": "rpm"}
